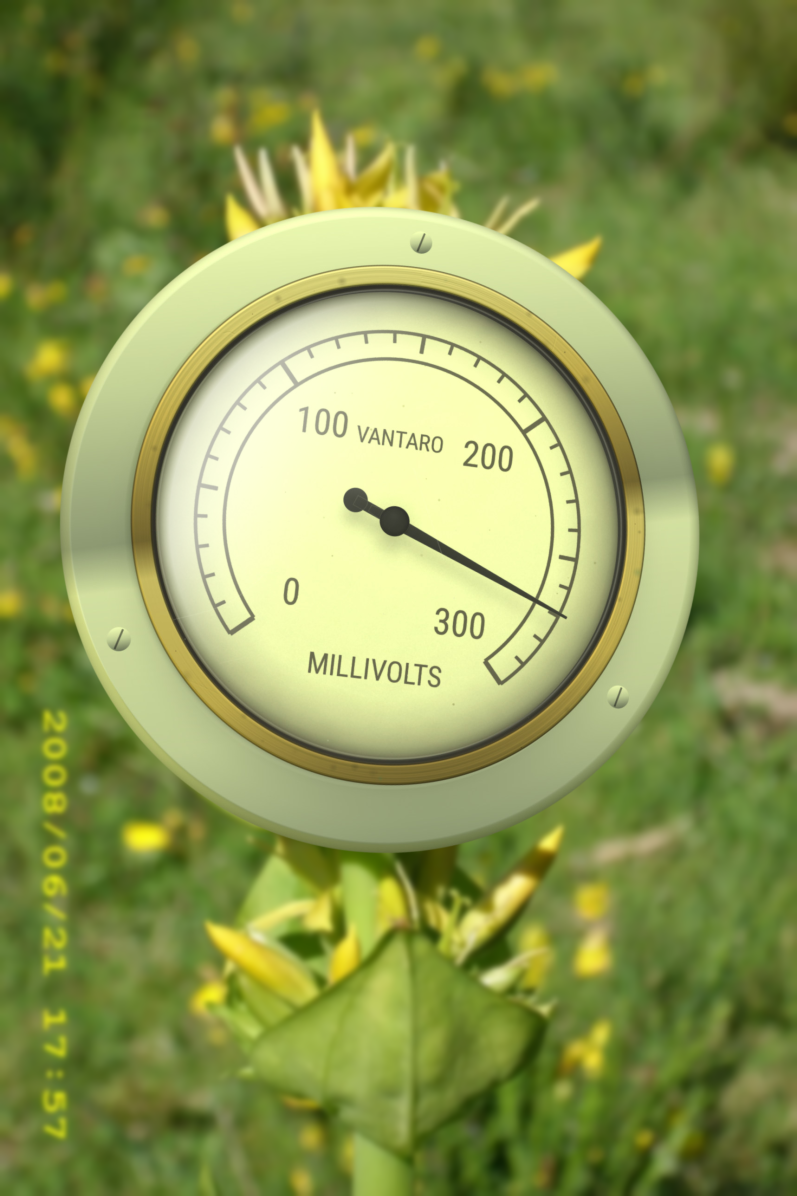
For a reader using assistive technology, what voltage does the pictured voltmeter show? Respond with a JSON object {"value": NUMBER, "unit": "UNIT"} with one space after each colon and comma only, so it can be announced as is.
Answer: {"value": 270, "unit": "mV"}
